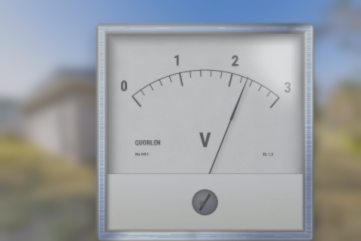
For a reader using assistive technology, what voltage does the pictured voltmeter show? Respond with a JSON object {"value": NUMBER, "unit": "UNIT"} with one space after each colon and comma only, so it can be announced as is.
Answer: {"value": 2.3, "unit": "V"}
